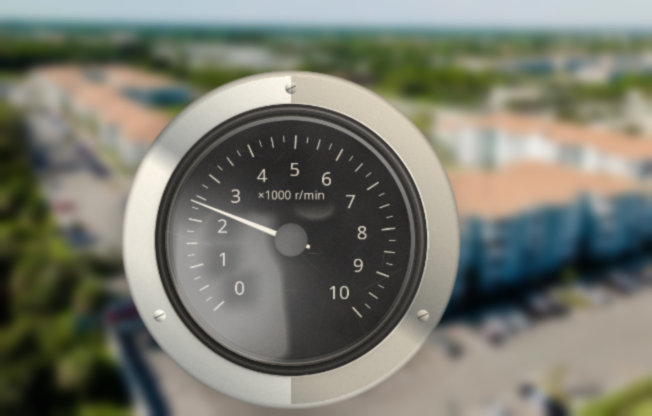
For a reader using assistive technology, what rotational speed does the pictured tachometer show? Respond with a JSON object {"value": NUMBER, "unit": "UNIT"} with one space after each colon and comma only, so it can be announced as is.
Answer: {"value": 2375, "unit": "rpm"}
